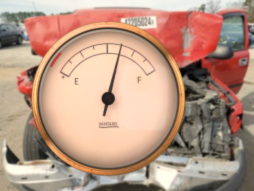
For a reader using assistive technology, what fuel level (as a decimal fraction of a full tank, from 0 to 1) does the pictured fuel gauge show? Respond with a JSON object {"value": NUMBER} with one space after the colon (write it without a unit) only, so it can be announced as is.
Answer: {"value": 0.625}
